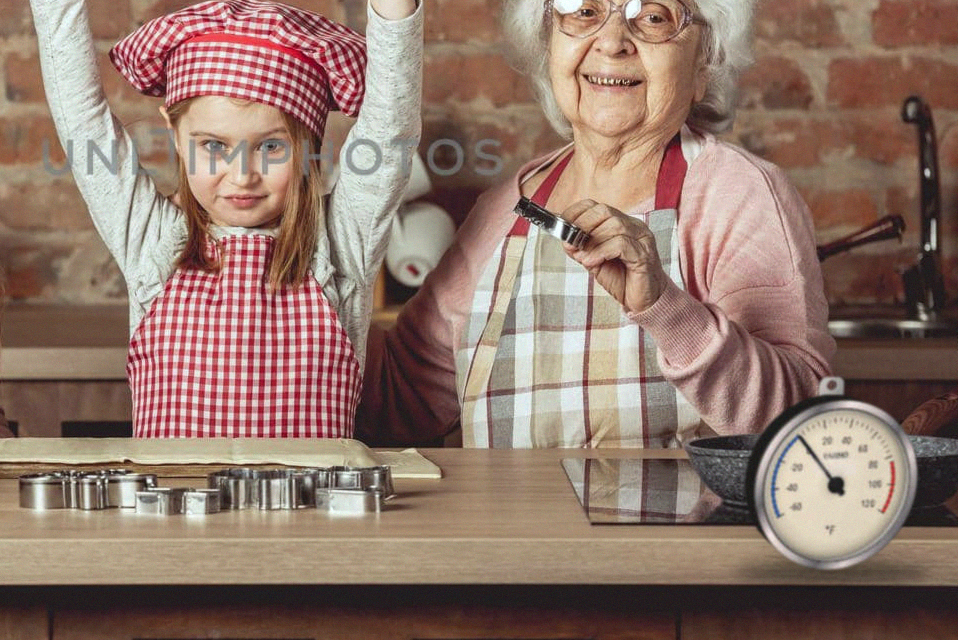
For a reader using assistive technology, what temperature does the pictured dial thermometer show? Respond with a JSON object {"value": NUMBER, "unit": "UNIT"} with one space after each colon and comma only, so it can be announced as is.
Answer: {"value": 0, "unit": "°F"}
